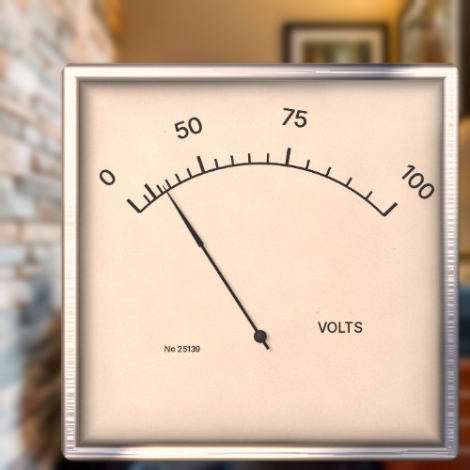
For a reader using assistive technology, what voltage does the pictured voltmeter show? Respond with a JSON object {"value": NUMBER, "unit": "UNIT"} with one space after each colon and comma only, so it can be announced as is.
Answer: {"value": 32.5, "unit": "V"}
